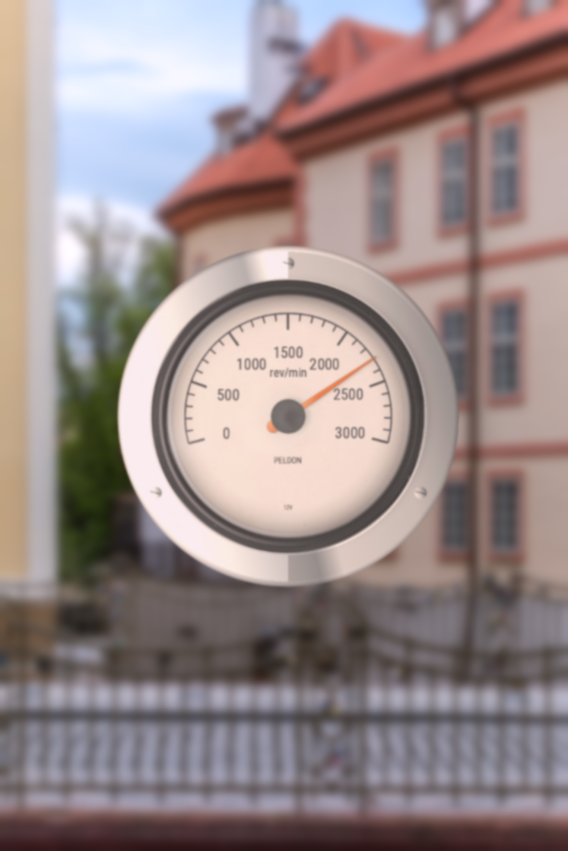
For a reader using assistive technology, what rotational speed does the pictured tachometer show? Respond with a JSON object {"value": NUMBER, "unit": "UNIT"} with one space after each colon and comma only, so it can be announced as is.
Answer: {"value": 2300, "unit": "rpm"}
